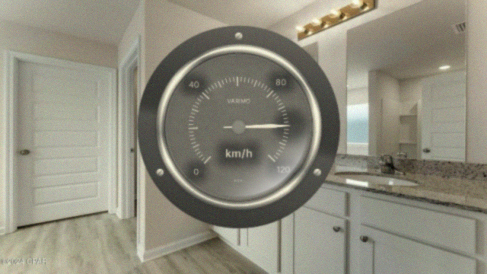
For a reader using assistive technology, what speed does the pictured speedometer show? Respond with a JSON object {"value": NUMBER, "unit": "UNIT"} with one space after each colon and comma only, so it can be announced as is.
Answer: {"value": 100, "unit": "km/h"}
